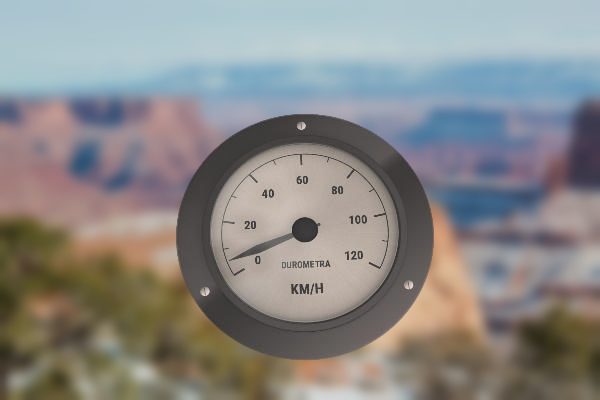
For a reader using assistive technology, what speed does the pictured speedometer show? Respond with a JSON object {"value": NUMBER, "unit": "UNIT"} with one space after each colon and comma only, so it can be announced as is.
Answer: {"value": 5, "unit": "km/h"}
